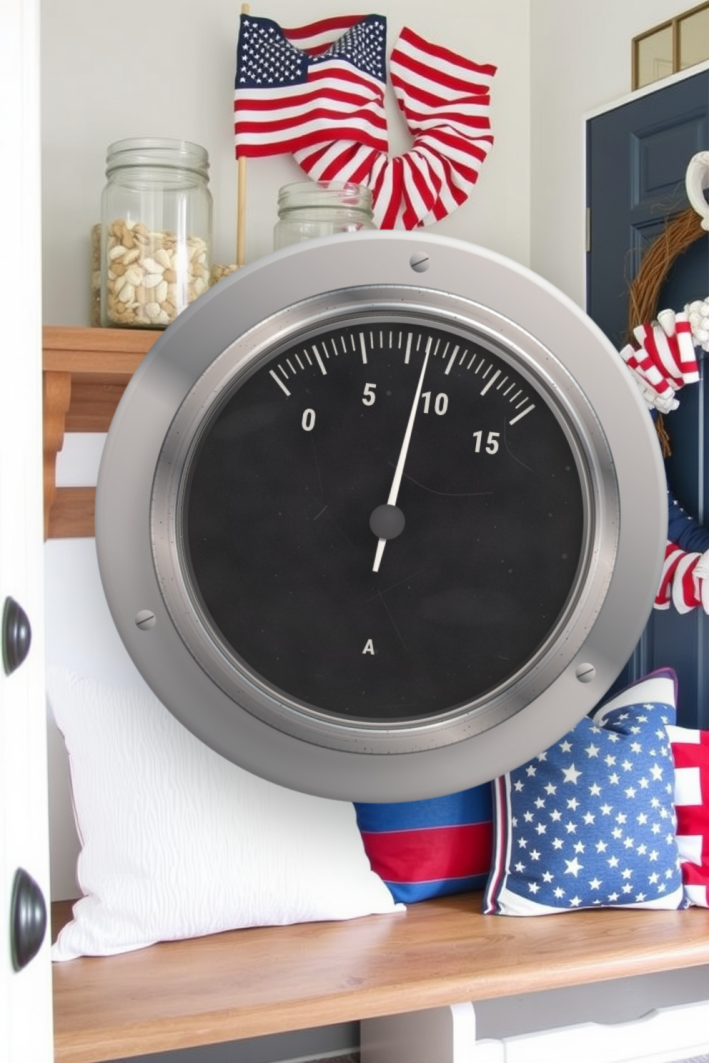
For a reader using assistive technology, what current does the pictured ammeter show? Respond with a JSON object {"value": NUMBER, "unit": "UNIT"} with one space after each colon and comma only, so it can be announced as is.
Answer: {"value": 8.5, "unit": "A"}
